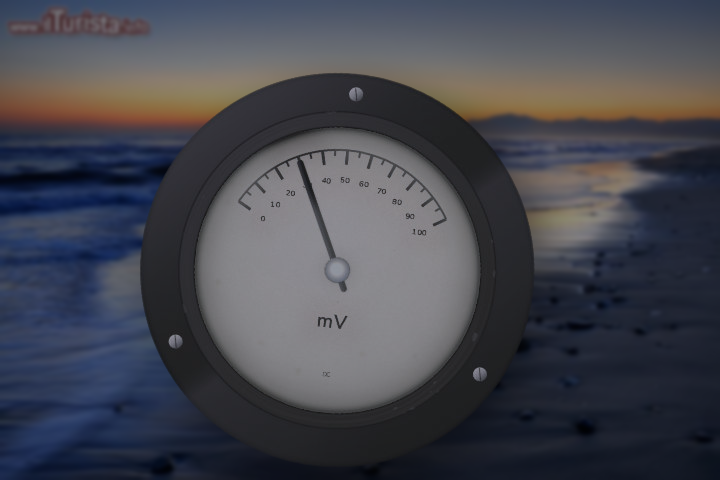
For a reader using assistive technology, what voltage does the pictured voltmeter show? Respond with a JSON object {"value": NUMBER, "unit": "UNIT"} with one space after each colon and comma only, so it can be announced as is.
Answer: {"value": 30, "unit": "mV"}
